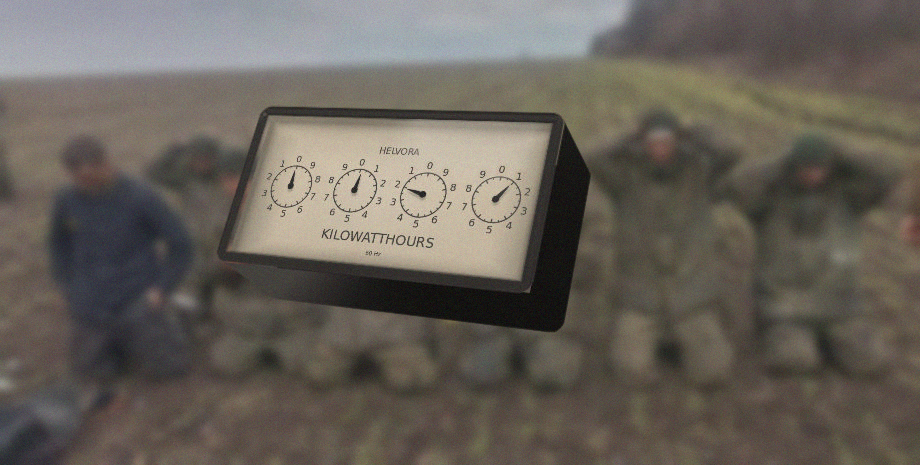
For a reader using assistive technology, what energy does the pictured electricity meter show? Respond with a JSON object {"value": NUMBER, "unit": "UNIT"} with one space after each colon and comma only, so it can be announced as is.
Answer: {"value": 21, "unit": "kWh"}
